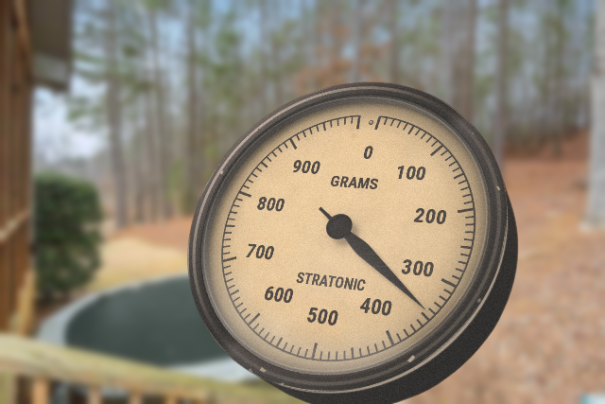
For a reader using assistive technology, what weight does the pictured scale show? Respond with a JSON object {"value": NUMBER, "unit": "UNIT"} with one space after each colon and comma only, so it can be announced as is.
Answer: {"value": 345, "unit": "g"}
